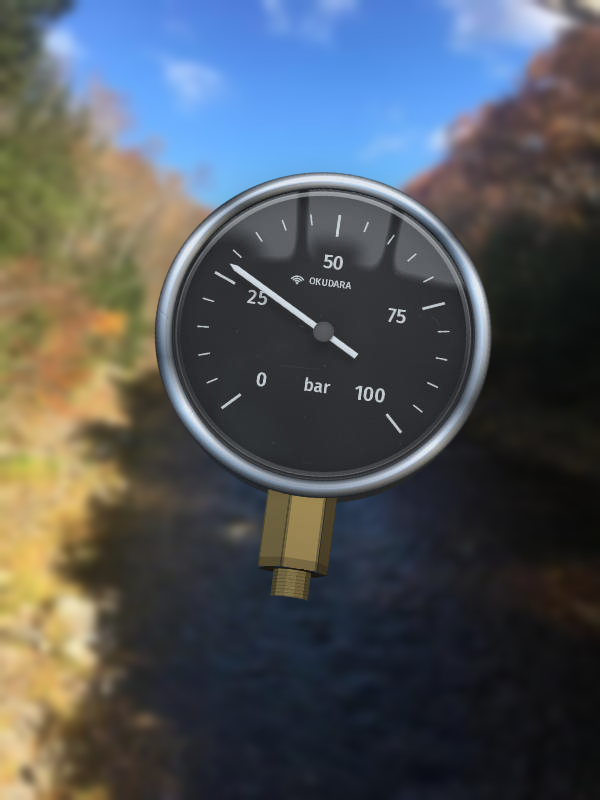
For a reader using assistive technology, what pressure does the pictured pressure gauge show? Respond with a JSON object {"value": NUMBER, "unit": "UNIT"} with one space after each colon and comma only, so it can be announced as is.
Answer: {"value": 27.5, "unit": "bar"}
